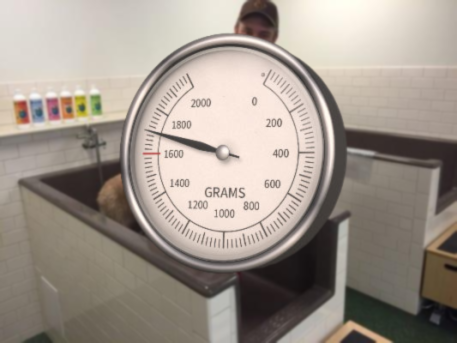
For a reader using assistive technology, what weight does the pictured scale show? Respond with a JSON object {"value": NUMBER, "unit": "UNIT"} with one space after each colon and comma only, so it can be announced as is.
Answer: {"value": 1700, "unit": "g"}
